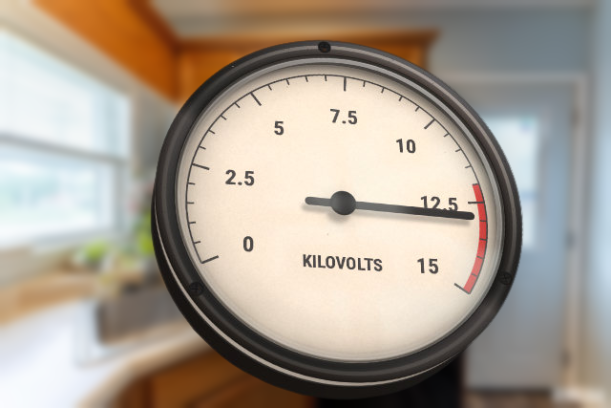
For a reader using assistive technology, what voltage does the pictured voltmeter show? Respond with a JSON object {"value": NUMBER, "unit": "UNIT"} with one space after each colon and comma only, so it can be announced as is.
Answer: {"value": 13, "unit": "kV"}
